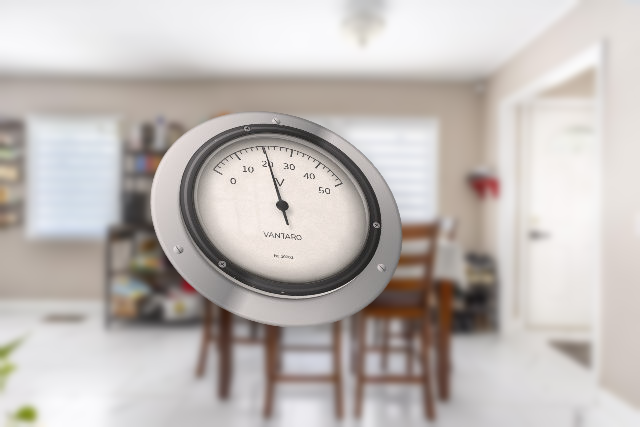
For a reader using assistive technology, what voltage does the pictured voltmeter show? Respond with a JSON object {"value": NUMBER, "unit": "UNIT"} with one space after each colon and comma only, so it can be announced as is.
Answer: {"value": 20, "unit": "V"}
